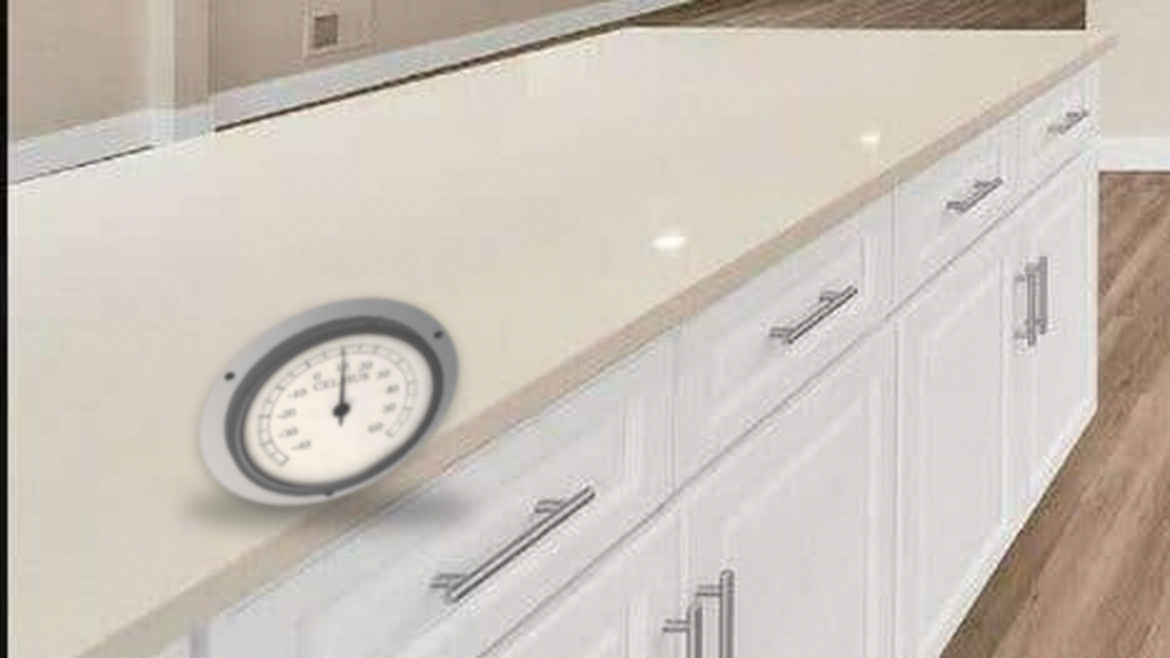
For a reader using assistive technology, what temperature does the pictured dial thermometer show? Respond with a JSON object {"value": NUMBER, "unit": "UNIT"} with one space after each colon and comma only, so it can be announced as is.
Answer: {"value": 10, "unit": "°C"}
